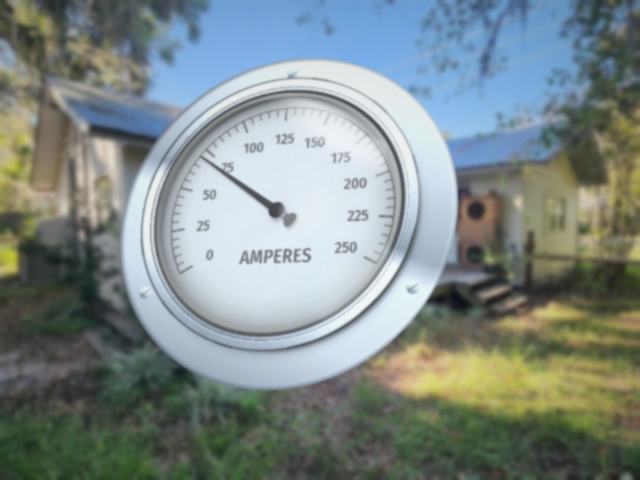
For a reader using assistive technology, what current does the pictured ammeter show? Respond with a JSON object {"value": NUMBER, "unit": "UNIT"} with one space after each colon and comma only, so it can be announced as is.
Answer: {"value": 70, "unit": "A"}
